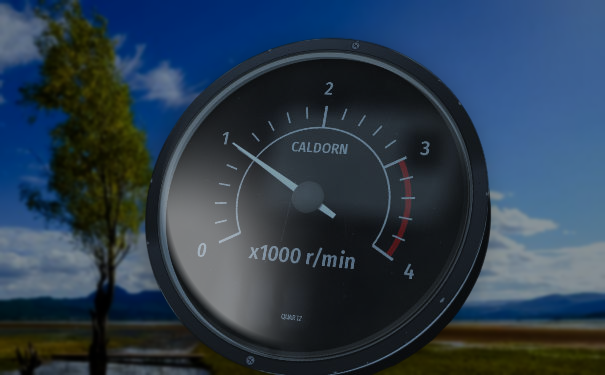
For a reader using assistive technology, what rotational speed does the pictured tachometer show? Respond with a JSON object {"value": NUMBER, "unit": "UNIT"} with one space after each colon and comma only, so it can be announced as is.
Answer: {"value": 1000, "unit": "rpm"}
